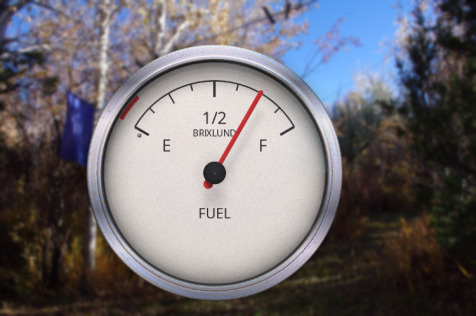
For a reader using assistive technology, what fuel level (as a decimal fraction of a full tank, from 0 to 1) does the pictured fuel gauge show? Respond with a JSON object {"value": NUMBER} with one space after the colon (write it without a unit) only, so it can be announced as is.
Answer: {"value": 0.75}
